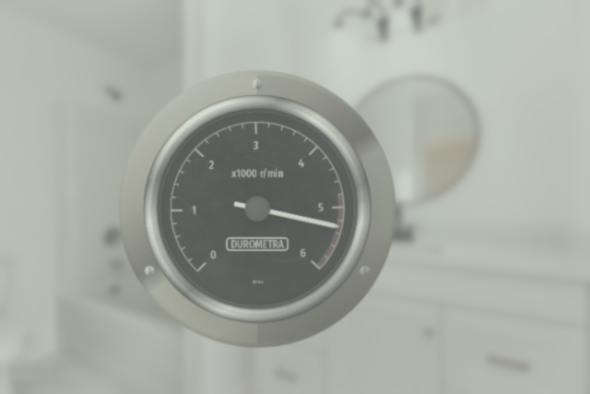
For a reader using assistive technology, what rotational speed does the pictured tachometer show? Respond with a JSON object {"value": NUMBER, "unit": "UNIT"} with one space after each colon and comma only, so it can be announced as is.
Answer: {"value": 5300, "unit": "rpm"}
